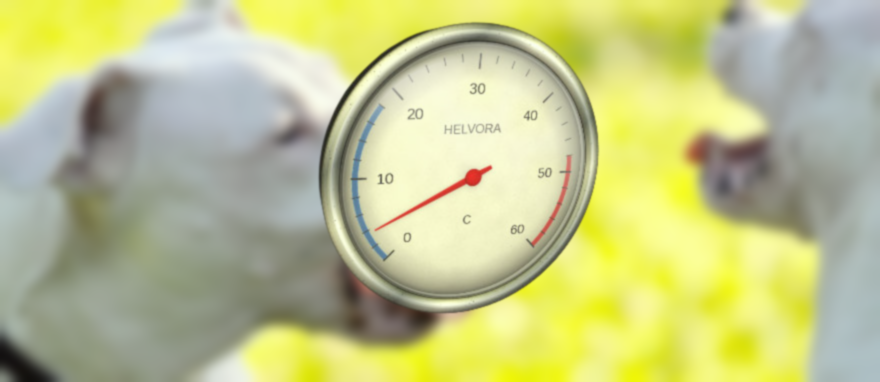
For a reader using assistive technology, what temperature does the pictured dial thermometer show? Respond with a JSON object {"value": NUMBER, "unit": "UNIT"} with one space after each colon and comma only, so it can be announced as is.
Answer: {"value": 4, "unit": "°C"}
